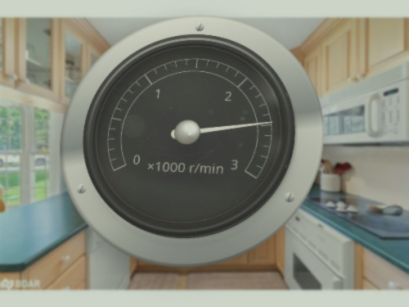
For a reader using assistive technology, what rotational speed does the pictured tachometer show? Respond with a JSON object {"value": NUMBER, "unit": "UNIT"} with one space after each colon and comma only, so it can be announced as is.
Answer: {"value": 2500, "unit": "rpm"}
